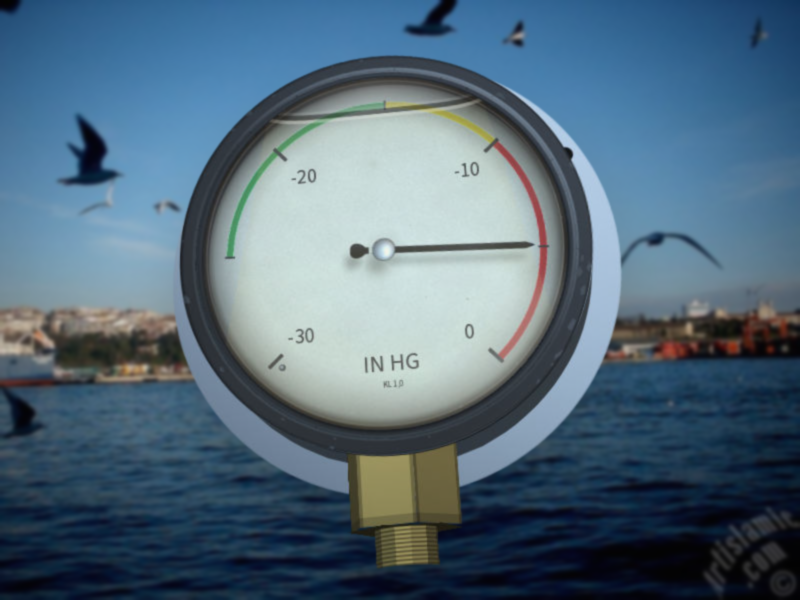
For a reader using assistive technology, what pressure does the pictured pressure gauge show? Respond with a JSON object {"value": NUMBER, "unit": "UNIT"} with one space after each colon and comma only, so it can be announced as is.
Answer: {"value": -5, "unit": "inHg"}
